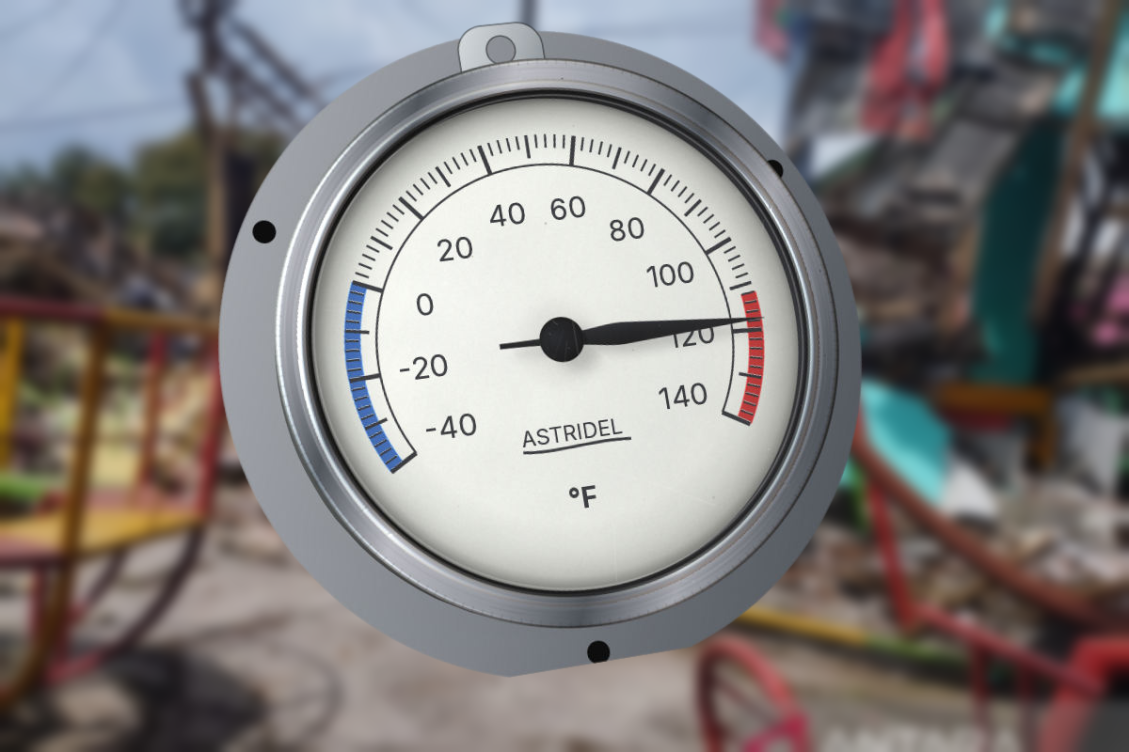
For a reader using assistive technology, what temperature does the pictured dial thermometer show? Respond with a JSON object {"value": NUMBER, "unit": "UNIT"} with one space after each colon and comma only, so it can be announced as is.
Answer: {"value": 118, "unit": "°F"}
